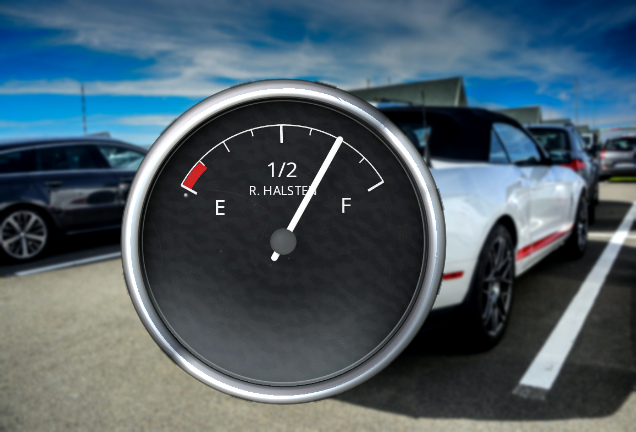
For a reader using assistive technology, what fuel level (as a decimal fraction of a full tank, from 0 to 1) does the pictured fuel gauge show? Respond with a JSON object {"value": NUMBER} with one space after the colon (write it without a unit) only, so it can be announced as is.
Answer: {"value": 0.75}
